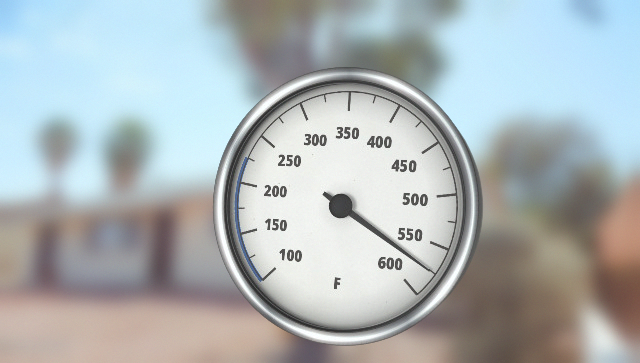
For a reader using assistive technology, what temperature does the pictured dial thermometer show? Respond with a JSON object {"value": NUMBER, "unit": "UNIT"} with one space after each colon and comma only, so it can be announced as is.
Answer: {"value": 575, "unit": "°F"}
